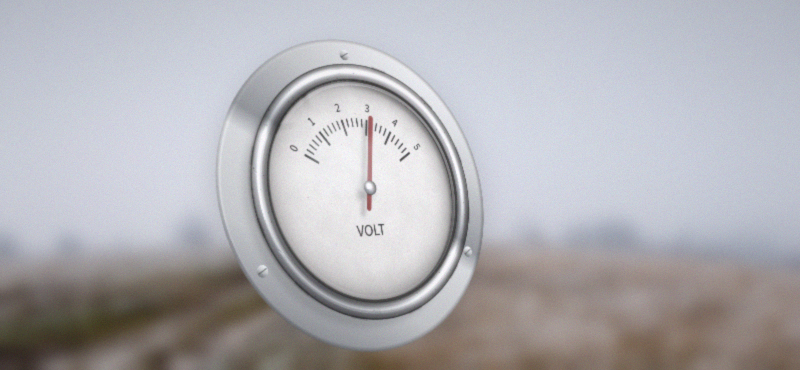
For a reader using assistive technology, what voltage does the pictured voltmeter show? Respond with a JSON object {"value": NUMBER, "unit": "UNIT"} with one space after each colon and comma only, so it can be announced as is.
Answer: {"value": 3, "unit": "V"}
